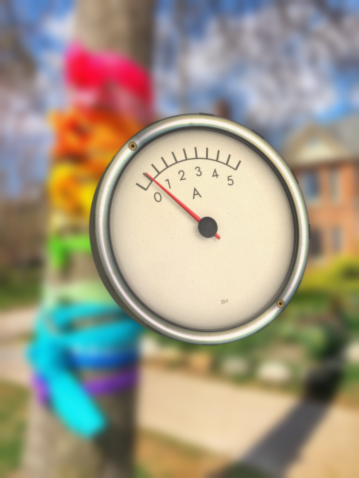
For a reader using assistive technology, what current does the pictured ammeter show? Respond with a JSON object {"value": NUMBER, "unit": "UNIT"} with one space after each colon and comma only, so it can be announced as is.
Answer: {"value": 0.5, "unit": "A"}
